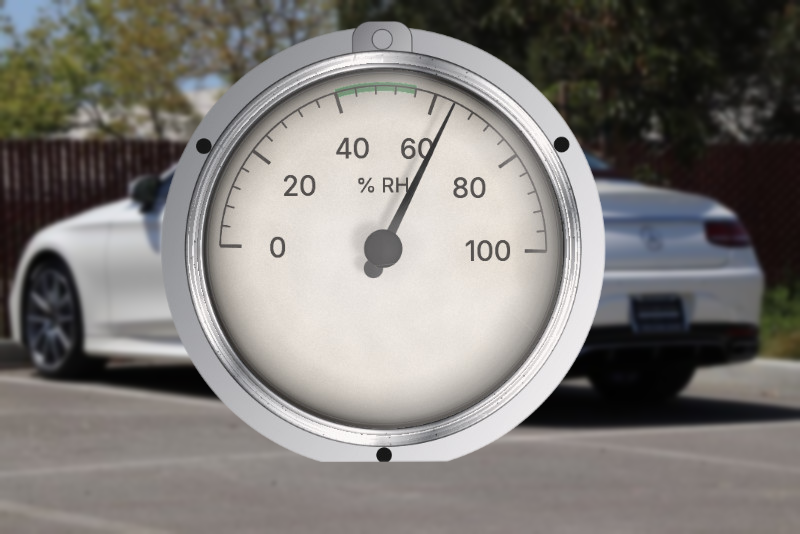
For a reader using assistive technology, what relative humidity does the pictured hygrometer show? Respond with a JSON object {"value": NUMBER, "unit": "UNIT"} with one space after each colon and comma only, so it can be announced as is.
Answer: {"value": 64, "unit": "%"}
